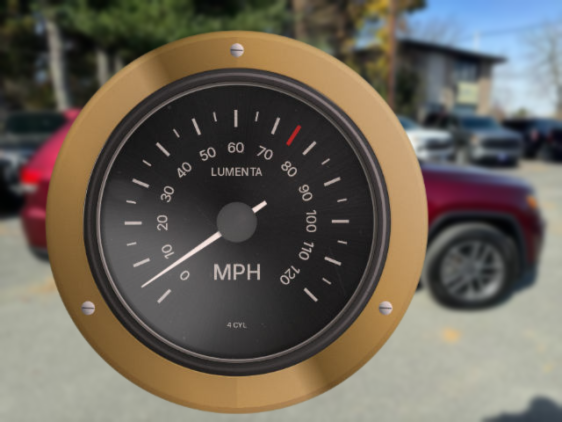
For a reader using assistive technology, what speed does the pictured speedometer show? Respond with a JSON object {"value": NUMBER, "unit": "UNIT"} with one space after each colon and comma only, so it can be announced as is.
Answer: {"value": 5, "unit": "mph"}
